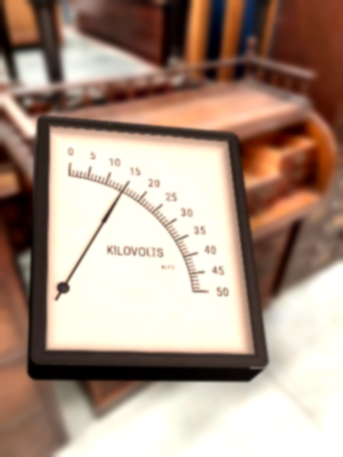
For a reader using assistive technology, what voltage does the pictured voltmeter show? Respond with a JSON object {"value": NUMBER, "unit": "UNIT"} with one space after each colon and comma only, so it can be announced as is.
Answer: {"value": 15, "unit": "kV"}
